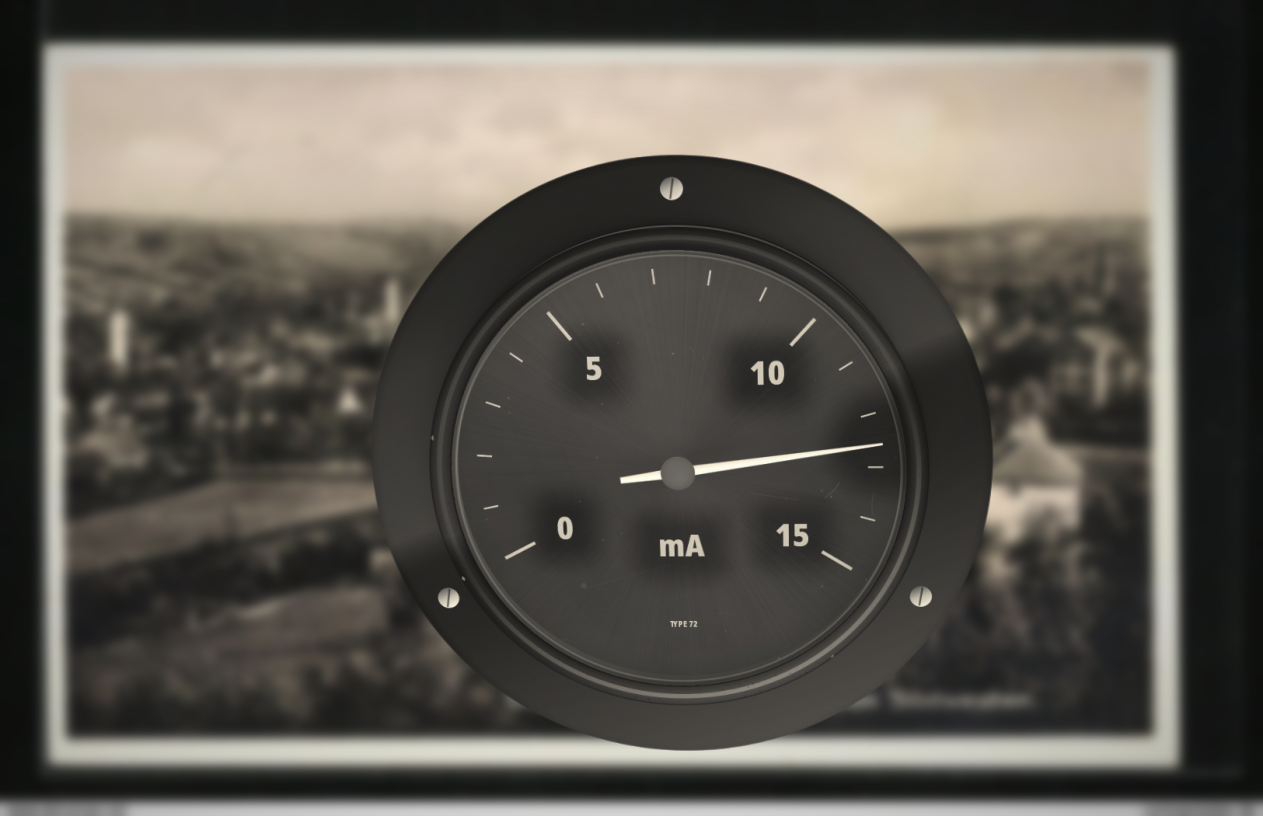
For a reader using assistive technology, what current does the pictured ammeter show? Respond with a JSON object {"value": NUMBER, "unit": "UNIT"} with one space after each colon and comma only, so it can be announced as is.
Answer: {"value": 12.5, "unit": "mA"}
